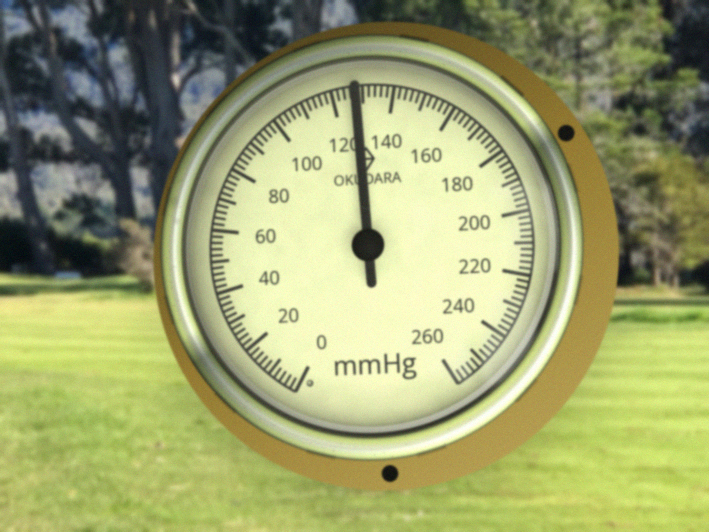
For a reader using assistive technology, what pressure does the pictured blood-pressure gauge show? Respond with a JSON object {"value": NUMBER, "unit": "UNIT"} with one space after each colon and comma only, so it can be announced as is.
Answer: {"value": 128, "unit": "mmHg"}
